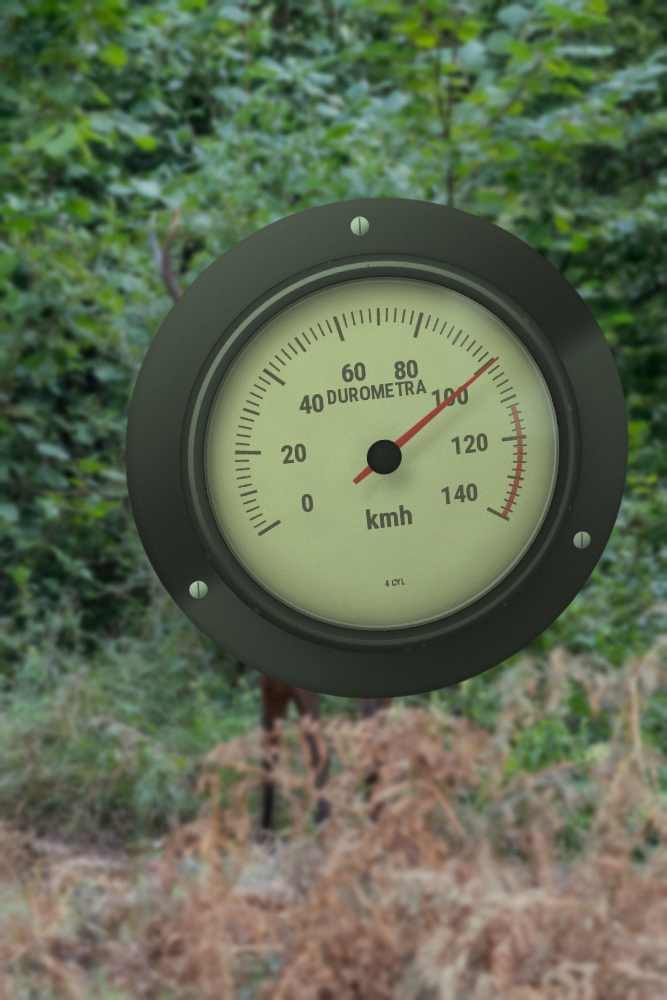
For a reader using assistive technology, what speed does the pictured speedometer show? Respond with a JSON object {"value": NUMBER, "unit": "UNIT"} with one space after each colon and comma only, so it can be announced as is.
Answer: {"value": 100, "unit": "km/h"}
